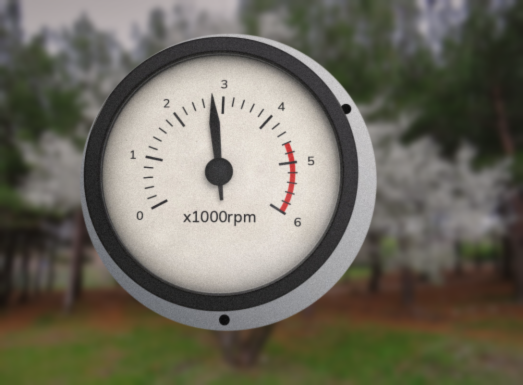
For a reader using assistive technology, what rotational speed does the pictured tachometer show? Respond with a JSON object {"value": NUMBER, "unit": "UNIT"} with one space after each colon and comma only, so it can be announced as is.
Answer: {"value": 2800, "unit": "rpm"}
